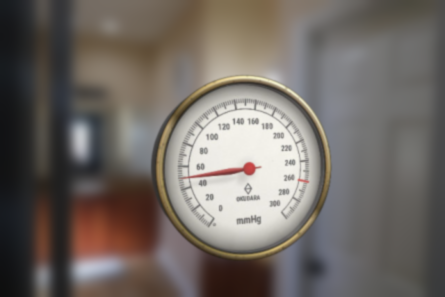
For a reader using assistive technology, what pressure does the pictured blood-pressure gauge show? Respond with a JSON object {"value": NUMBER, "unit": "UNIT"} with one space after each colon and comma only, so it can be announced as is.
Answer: {"value": 50, "unit": "mmHg"}
